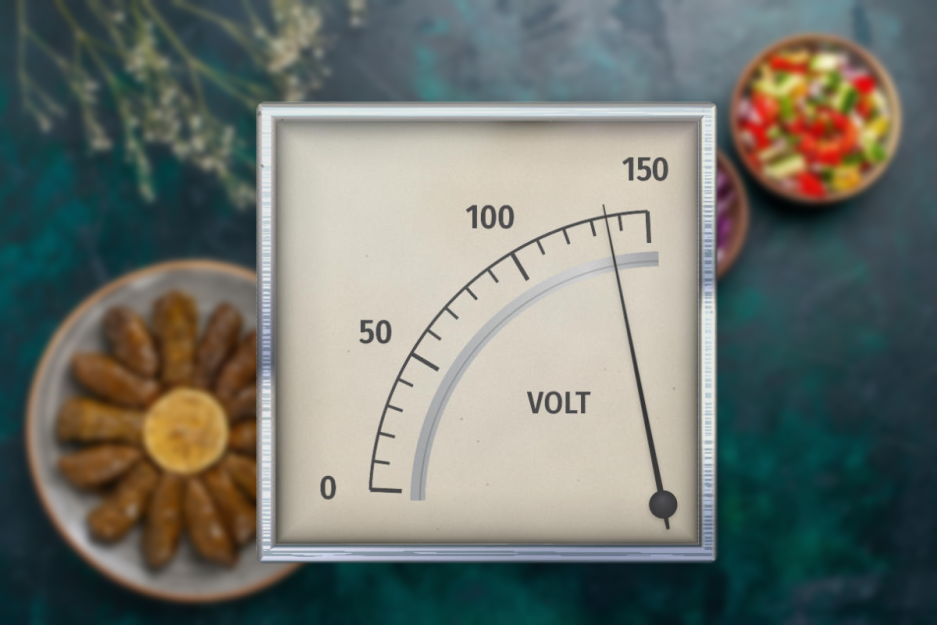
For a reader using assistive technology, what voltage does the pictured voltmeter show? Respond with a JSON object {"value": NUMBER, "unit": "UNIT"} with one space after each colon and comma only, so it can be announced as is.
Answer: {"value": 135, "unit": "V"}
